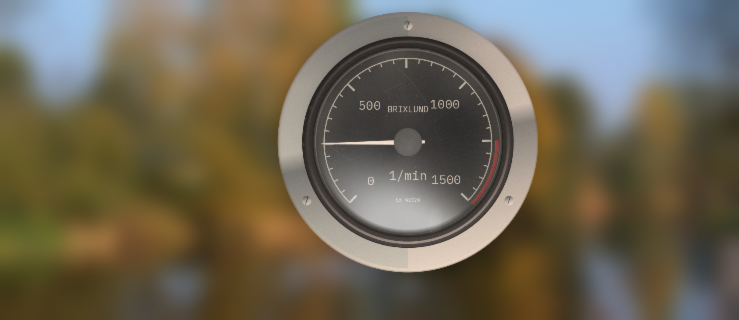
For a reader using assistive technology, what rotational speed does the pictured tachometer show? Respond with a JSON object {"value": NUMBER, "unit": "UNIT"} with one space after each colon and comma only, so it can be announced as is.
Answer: {"value": 250, "unit": "rpm"}
